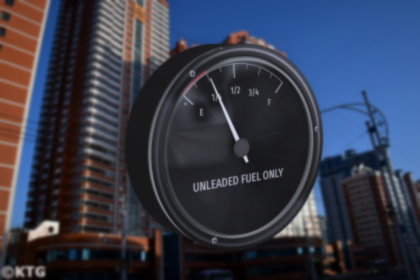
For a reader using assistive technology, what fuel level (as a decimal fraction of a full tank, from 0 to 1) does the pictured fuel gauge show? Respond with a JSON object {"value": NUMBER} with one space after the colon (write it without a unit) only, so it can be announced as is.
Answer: {"value": 0.25}
